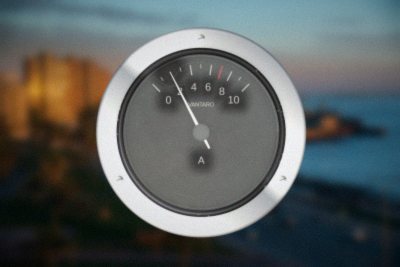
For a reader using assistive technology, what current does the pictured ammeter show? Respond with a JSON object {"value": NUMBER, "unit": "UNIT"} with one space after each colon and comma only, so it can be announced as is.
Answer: {"value": 2, "unit": "A"}
